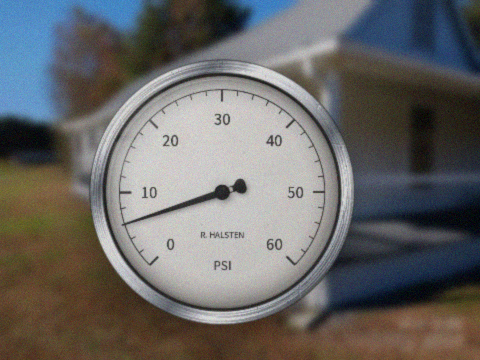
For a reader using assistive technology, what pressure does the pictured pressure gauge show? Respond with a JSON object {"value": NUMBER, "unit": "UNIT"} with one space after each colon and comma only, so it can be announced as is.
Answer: {"value": 6, "unit": "psi"}
